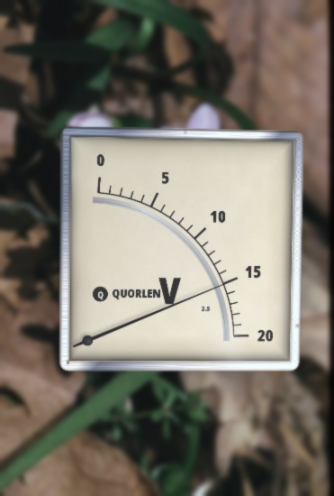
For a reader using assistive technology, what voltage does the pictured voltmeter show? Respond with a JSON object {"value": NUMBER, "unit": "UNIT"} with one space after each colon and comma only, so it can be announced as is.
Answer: {"value": 15, "unit": "V"}
